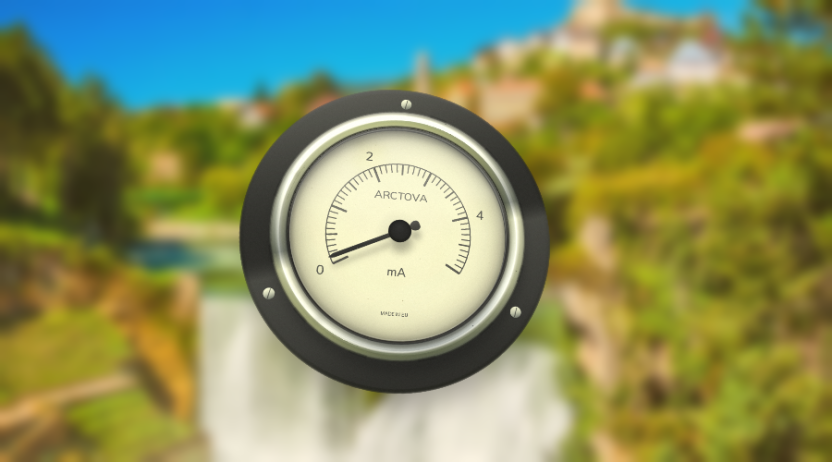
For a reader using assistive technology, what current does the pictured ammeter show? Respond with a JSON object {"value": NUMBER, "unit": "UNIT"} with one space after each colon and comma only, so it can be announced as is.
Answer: {"value": 0.1, "unit": "mA"}
